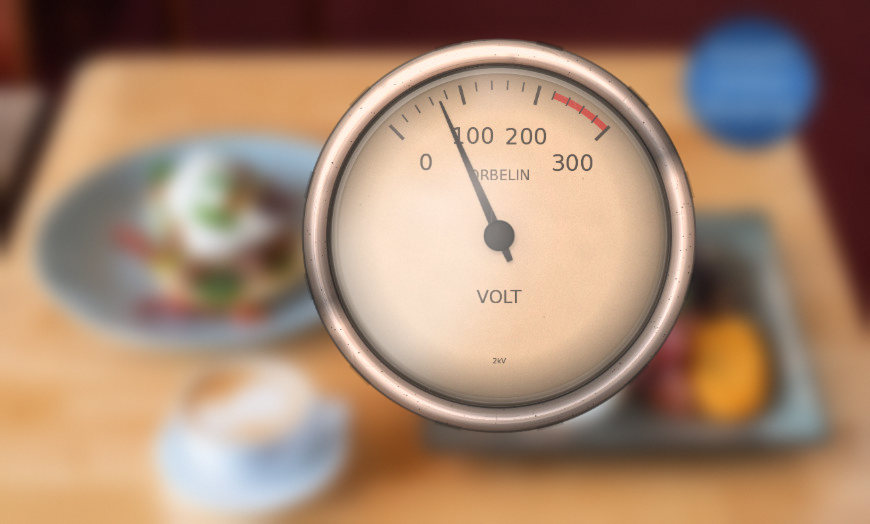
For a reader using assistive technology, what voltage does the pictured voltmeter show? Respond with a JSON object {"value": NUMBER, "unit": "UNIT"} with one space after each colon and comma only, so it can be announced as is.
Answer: {"value": 70, "unit": "V"}
